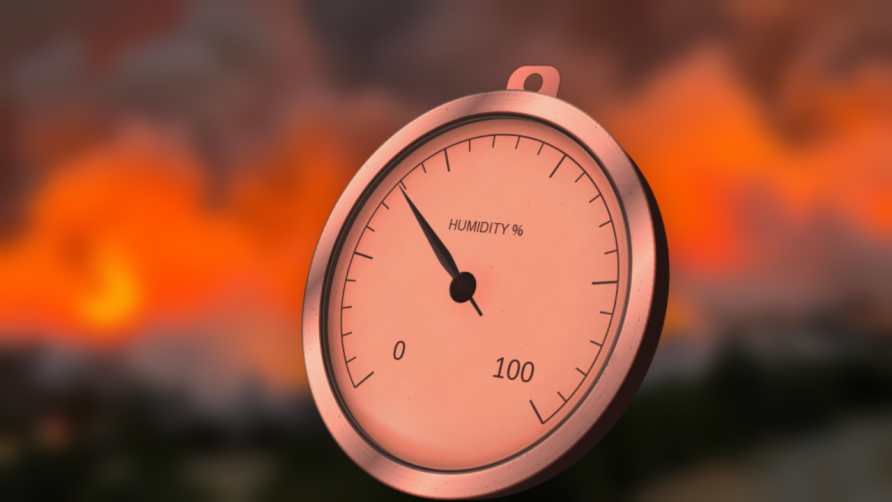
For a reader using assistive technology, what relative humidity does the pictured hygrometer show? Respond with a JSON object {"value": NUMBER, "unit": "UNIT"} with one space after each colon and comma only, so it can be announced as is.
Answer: {"value": 32, "unit": "%"}
